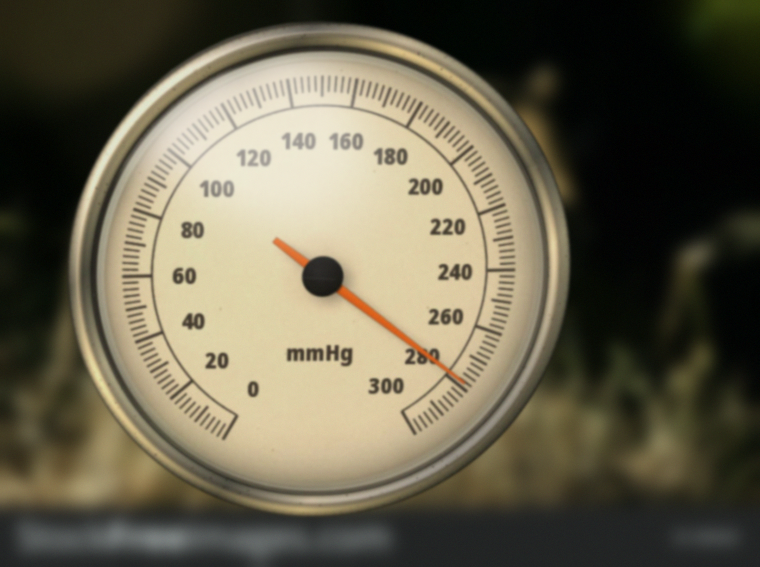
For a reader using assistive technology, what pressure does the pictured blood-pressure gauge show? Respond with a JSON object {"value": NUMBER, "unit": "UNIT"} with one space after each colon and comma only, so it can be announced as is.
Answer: {"value": 278, "unit": "mmHg"}
